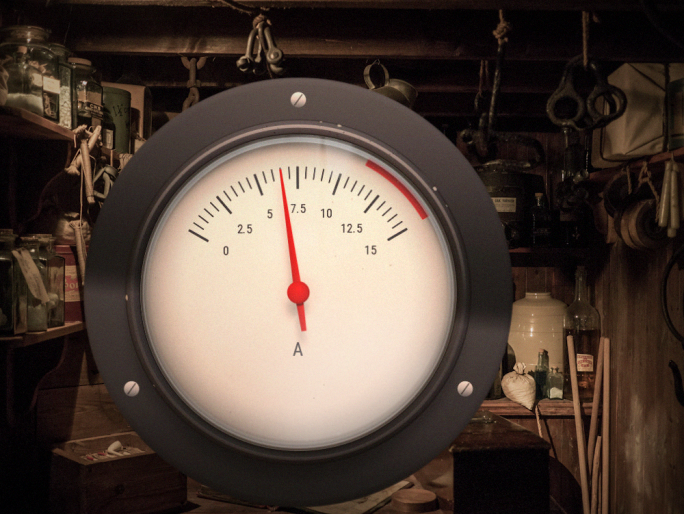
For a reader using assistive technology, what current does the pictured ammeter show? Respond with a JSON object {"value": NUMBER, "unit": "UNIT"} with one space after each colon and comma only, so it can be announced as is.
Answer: {"value": 6.5, "unit": "A"}
